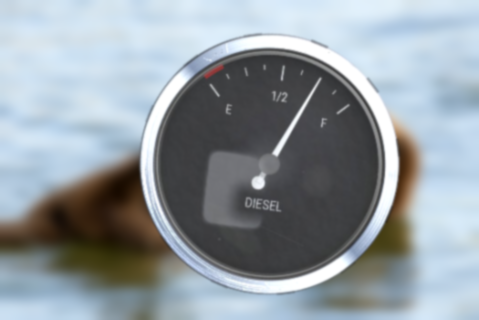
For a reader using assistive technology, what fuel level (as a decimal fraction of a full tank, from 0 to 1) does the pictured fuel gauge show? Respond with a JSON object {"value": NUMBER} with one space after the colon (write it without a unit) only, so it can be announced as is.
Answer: {"value": 0.75}
